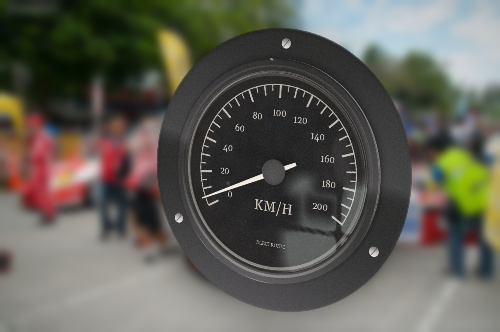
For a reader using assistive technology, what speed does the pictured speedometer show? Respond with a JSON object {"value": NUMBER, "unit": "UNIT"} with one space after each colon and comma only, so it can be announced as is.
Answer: {"value": 5, "unit": "km/h"}
